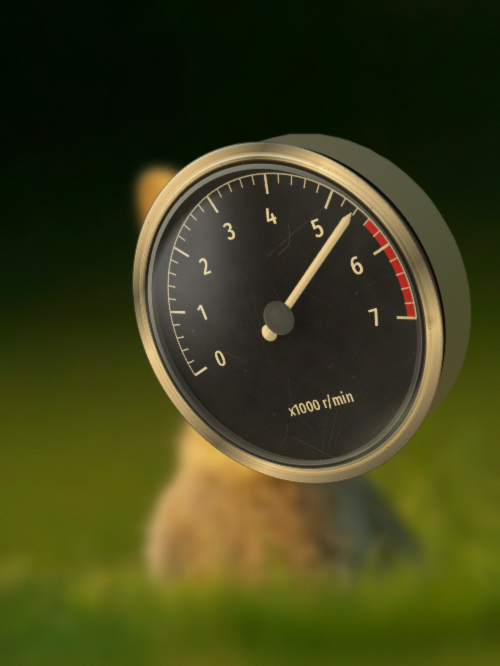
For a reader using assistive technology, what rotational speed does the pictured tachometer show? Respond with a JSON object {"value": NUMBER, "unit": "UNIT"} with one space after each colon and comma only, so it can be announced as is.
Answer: {"value": 5400, "unit": "rpm"}
